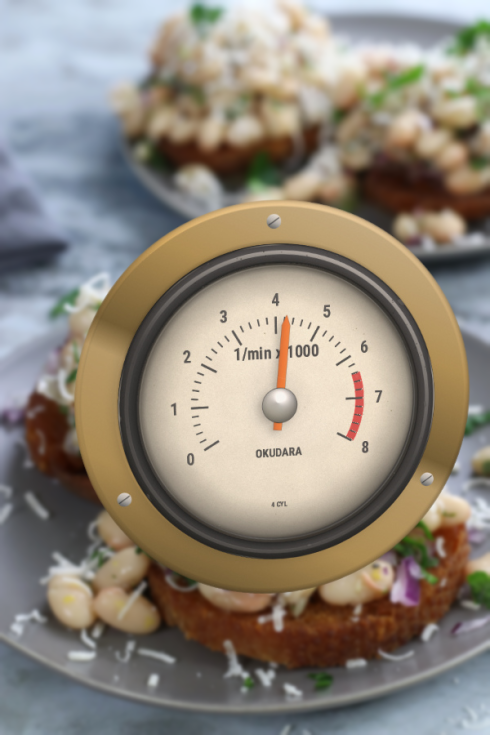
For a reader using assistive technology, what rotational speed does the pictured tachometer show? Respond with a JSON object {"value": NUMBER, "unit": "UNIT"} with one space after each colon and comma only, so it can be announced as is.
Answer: {"value": 4200, "unit": "rpm"}
